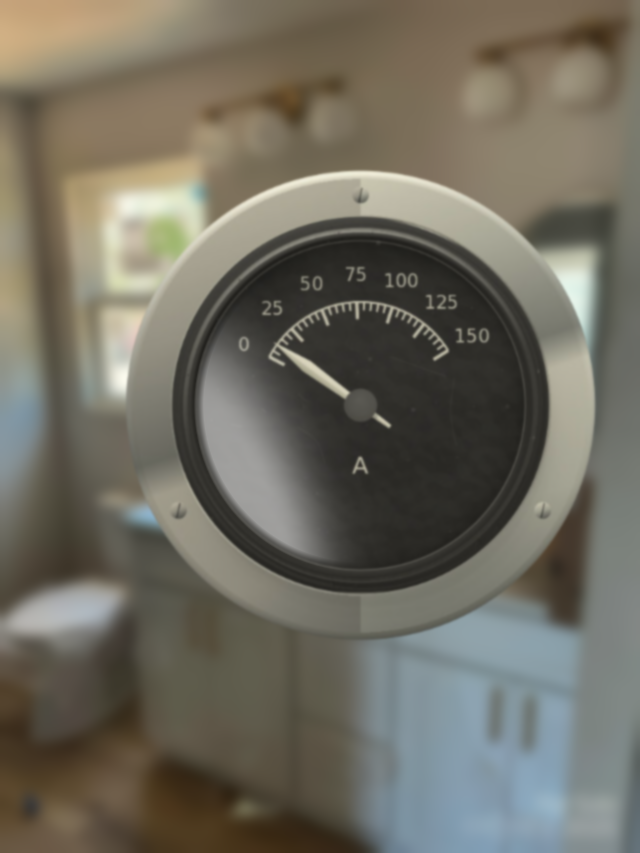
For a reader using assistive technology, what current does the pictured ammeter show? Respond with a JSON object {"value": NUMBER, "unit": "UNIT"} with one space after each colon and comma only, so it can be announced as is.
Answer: {"value": 10, "unit": "A"}
